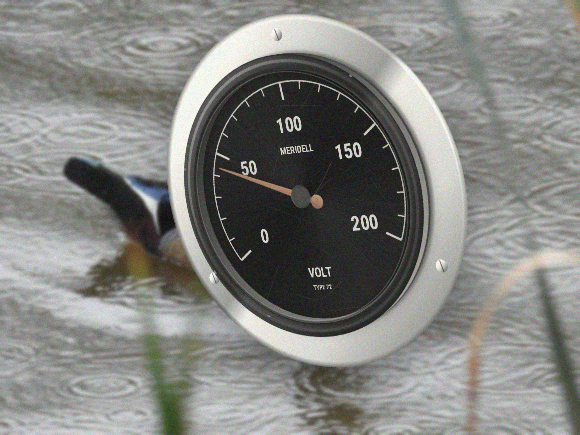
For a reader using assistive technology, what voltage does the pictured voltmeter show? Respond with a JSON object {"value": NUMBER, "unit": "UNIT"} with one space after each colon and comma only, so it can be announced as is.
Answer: {"value": 45, "unit": "V"}
